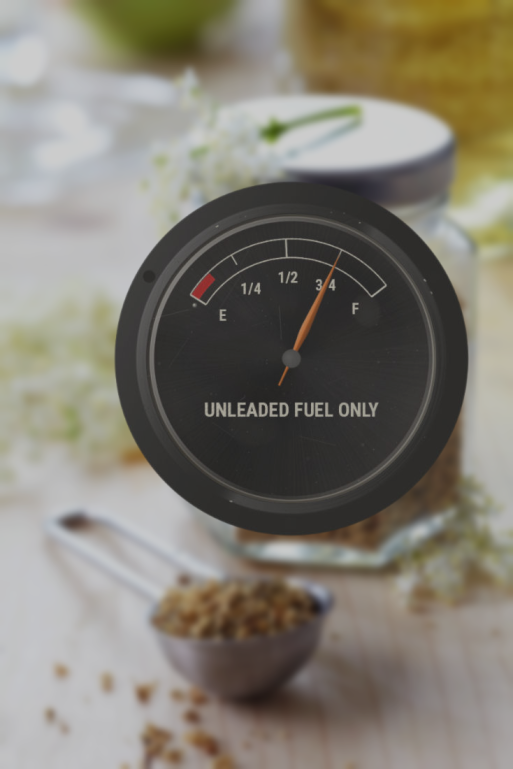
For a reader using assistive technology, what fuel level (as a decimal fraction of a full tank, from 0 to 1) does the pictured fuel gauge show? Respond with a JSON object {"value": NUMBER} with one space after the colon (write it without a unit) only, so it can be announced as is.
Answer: {"value": 0.75}
